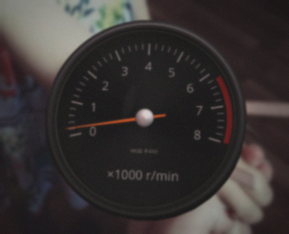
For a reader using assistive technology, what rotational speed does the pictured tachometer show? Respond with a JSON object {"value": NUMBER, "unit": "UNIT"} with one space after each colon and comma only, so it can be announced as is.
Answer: {"value": 200, "unit": "rpm"}
